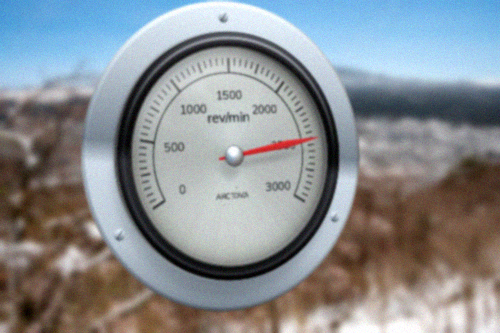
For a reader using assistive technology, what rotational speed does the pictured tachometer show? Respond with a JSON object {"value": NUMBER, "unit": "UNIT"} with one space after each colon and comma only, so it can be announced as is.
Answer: {"value": 2500, "unit": "rpm"}
